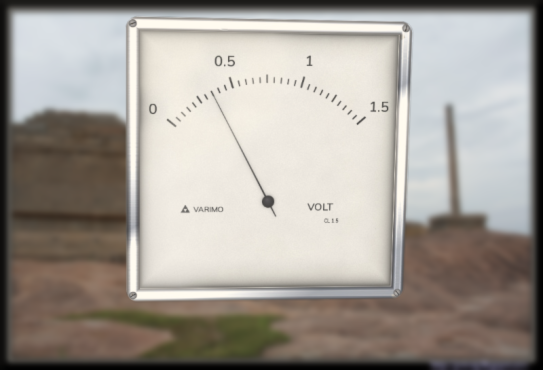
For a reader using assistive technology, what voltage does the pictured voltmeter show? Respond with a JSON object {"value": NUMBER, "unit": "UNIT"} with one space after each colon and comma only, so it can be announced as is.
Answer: {"value": 0.35, "unit": "V"}
